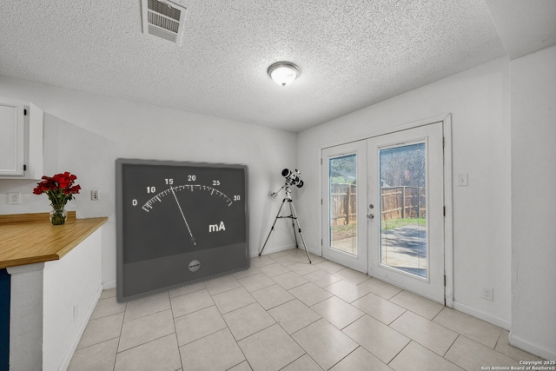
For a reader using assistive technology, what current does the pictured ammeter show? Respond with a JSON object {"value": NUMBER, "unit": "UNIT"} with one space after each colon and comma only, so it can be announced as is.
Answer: {"value": 15, "unit": "mA"}
